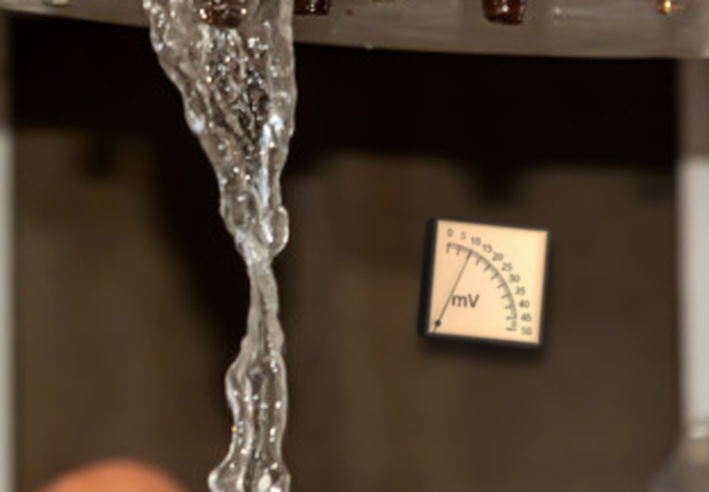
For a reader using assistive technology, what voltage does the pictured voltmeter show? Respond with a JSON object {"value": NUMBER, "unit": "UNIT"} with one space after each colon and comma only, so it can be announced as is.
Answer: {"value": 10, "unit": "mV"}
